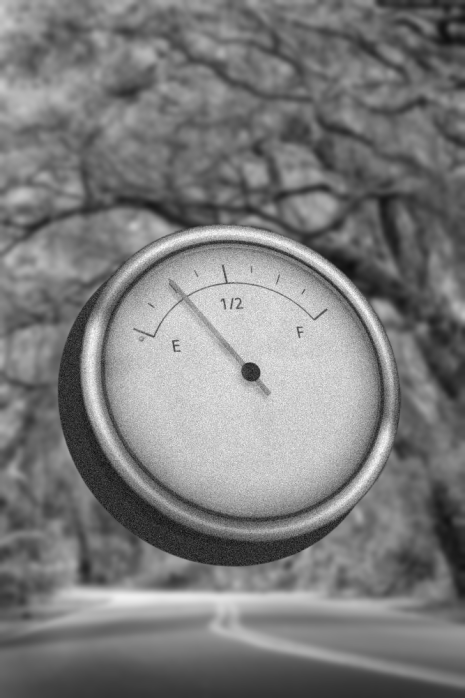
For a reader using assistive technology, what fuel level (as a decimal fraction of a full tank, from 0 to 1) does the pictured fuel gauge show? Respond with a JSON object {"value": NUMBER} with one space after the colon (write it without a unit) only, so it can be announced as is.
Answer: {"value": 0.25}
